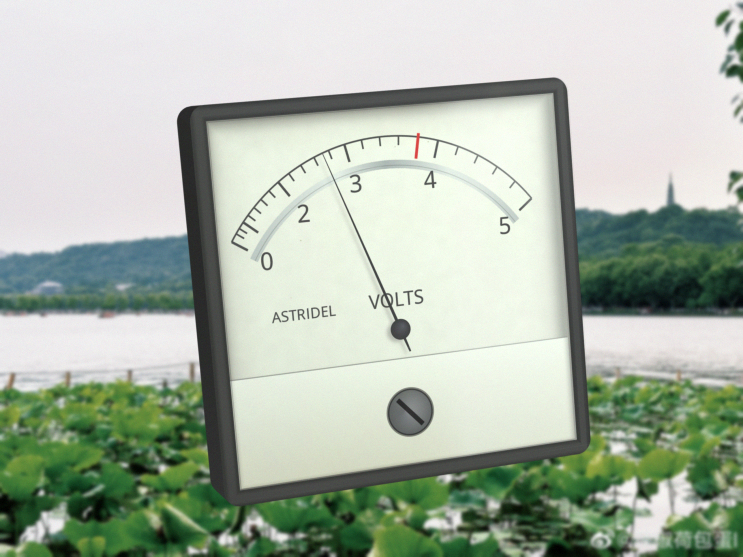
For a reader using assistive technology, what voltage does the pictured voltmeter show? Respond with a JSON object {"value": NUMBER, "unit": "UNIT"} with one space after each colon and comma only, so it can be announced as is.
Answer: {"value": 2.7, "unit": "V"}
